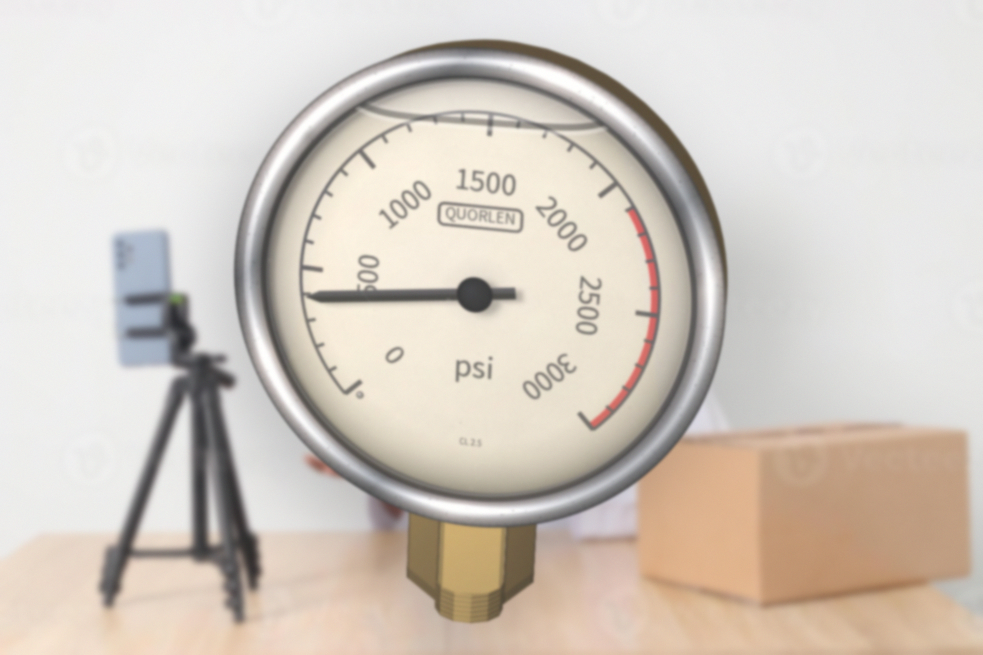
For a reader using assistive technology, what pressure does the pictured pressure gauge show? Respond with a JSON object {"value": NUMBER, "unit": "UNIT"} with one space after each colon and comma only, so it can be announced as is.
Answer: {"value": 400, "unit": "psi"}
